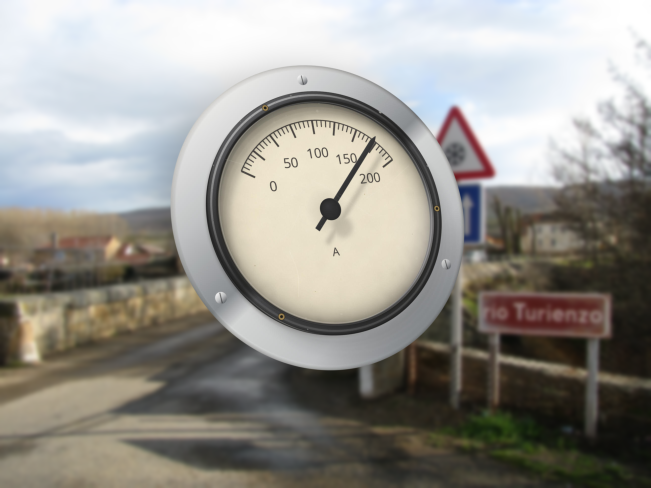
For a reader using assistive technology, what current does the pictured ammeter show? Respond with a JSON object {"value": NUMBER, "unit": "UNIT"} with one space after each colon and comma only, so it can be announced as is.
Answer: {"value": 170, "unit": "A"}
